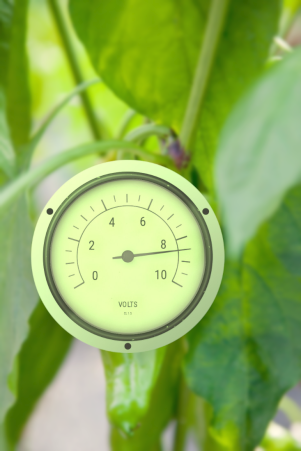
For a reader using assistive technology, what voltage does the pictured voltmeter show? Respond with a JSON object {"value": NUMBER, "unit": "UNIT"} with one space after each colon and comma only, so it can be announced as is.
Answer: {"value": 8.5, "unit": "V"}
